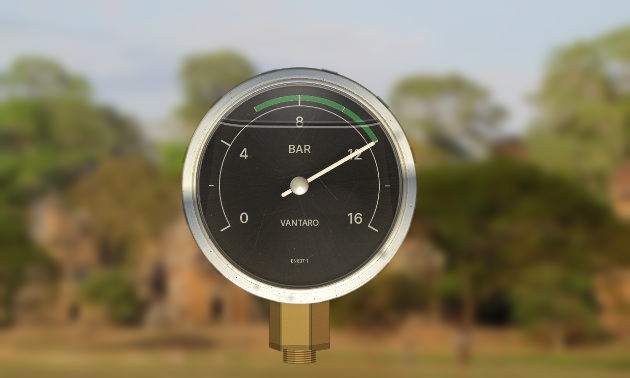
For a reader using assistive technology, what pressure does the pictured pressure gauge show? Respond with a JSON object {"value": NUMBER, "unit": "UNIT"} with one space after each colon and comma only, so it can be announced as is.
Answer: {"value": 12, "unit": "bar"}
